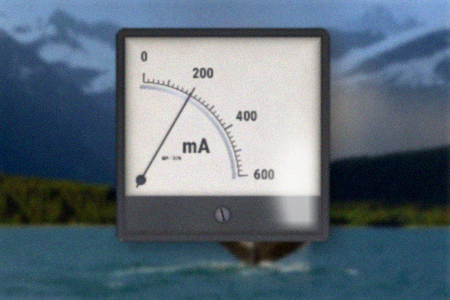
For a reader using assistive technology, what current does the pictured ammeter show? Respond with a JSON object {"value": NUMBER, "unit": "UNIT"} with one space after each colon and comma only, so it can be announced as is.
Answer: {"value": 200, "unit": "mA"}
